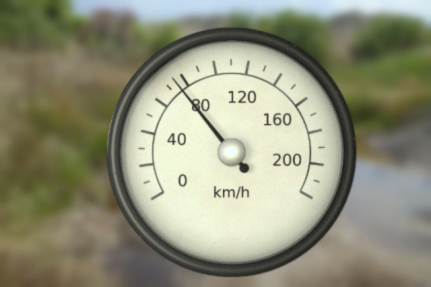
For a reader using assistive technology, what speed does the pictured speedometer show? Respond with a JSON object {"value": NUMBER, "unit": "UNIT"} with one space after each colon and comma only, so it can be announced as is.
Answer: {"value": 75, "unit": "km/h"}
